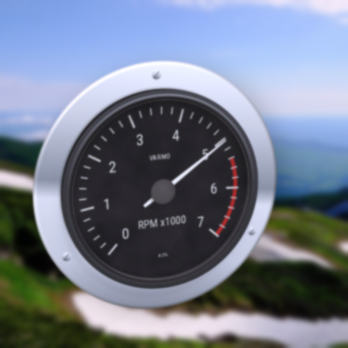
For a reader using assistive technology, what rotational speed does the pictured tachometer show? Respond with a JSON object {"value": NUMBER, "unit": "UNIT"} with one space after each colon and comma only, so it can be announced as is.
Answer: {"value": 5000, "unit": "rpm"}
